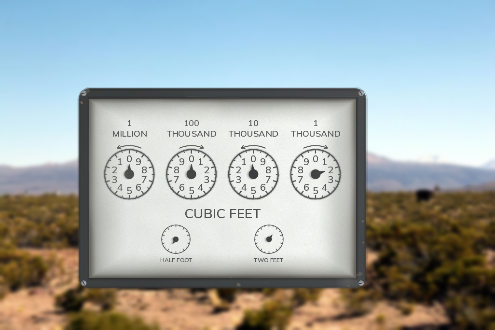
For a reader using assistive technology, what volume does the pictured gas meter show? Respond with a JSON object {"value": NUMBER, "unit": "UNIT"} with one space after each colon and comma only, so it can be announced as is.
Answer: {"value": 200, "unit": "ft³"}
